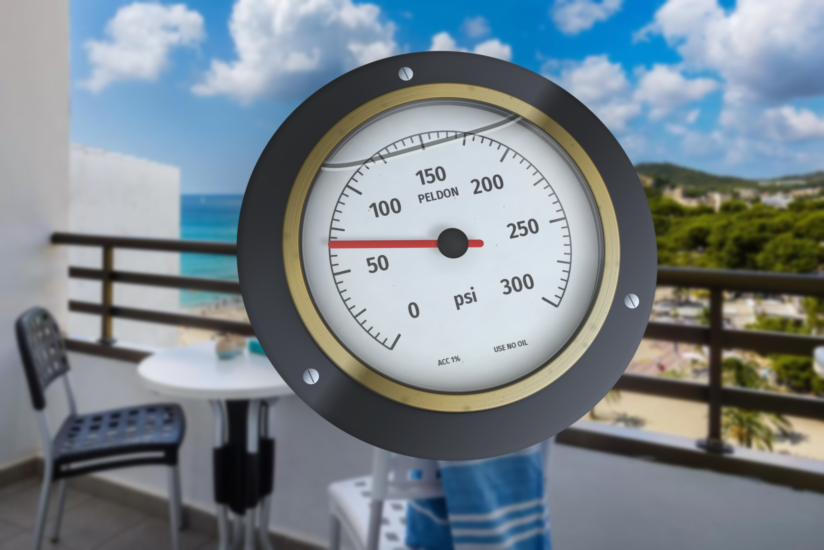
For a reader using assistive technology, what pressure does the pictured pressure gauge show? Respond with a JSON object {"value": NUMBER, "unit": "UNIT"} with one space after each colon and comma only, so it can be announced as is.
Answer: {"value": 65, "unit": "psi"}
